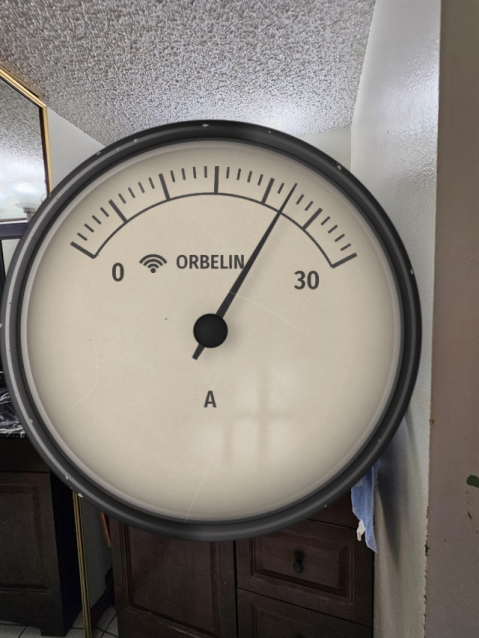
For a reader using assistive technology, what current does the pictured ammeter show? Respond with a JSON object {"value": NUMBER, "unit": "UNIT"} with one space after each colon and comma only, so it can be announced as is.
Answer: {"value": 22, "unit": "A"}
